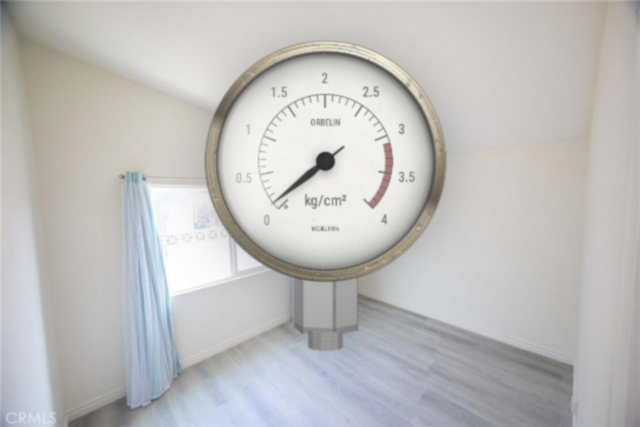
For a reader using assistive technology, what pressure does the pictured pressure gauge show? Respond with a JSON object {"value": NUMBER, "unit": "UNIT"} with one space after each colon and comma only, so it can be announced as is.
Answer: {"value": 0.1, "unit": "kg/cm²"}
